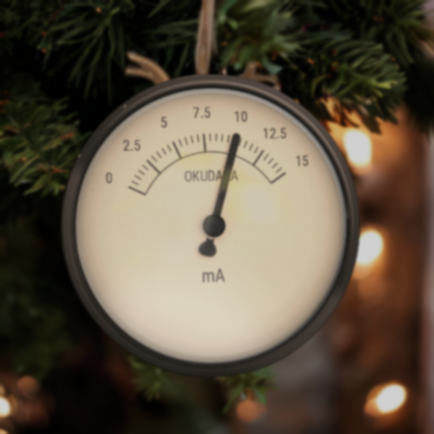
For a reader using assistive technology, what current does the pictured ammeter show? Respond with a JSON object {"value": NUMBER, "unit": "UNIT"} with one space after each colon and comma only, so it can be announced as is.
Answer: {"value": 10, "unit": "mA"}
